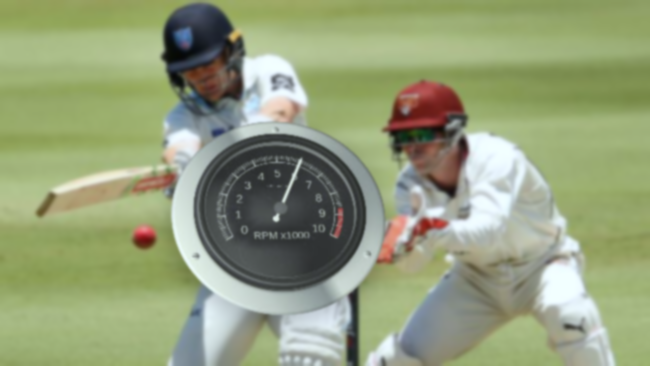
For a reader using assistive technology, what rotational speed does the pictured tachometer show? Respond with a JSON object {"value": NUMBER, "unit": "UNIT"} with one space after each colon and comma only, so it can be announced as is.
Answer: {"value": 6000, "unit": "rpm"}
